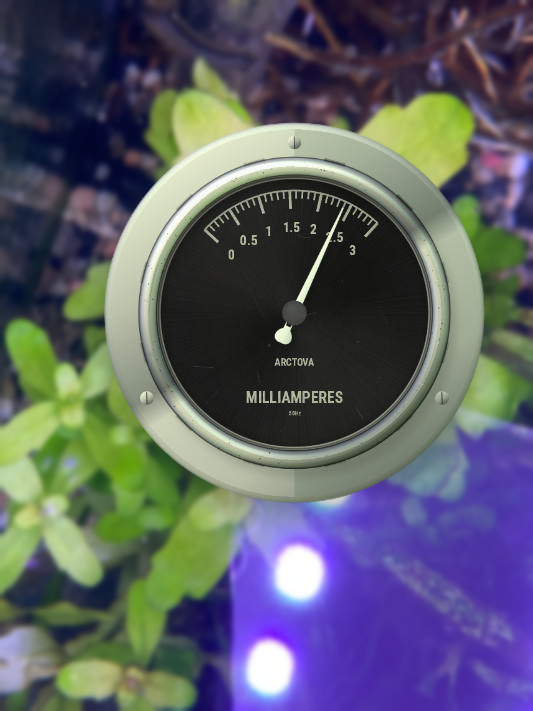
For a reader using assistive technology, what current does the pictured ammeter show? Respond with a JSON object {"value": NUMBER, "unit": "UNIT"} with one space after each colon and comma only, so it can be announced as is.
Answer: {"value": 2.4, "unit": "mA"}
